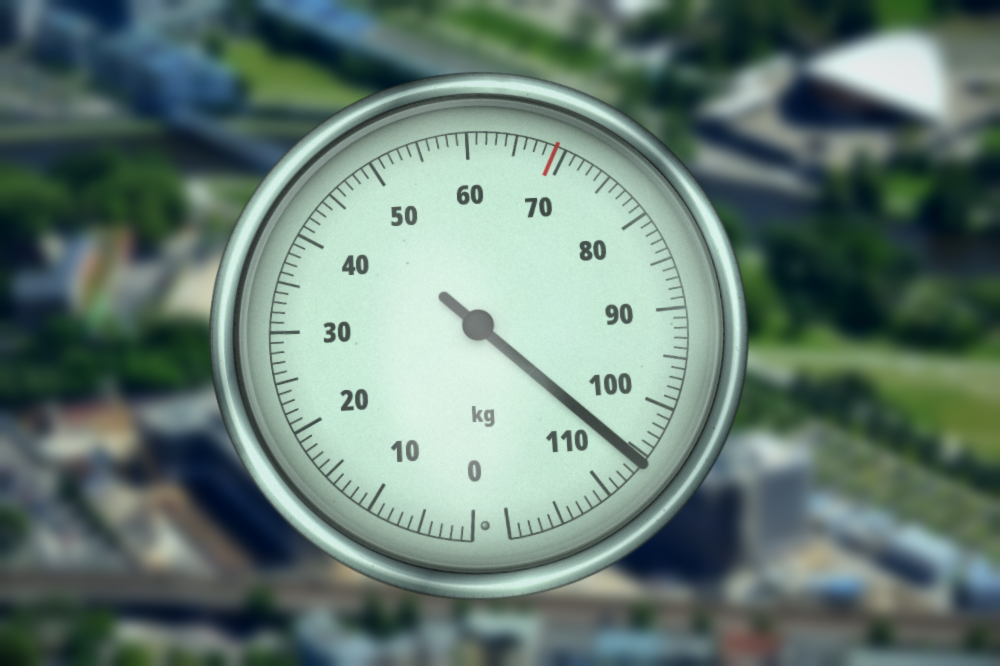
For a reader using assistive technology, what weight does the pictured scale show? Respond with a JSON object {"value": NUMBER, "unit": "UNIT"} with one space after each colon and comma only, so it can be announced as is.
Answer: {"value": 106, "unit": "kg"}
